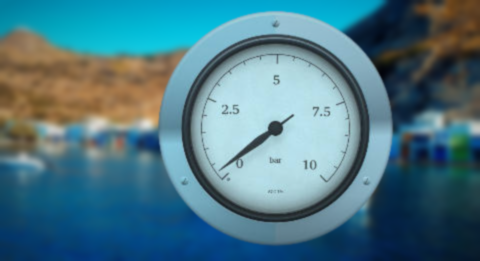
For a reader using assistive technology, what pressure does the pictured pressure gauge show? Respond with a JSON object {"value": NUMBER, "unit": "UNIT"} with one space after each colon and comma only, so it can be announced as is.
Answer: {"value": 0.25, "unit": "bar"}
